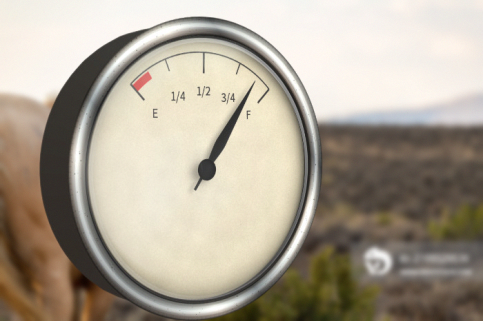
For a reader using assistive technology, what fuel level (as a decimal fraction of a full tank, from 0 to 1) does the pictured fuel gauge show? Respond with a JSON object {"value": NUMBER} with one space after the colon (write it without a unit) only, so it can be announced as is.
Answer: {"value": 0.875}
